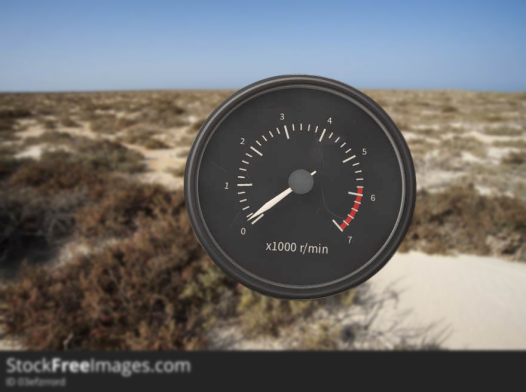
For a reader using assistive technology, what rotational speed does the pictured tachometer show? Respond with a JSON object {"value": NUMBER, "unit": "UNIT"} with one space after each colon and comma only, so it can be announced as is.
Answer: {"value": 100, "unit": "rpm"}
